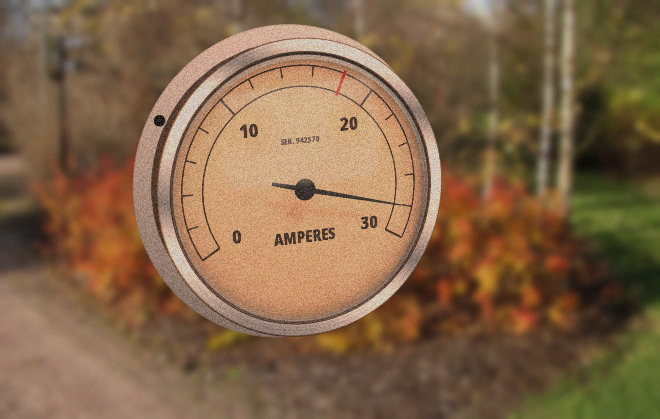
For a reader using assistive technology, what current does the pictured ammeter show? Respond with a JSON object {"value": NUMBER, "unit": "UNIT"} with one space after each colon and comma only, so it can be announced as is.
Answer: {"value": 28, "unit": "A"}
